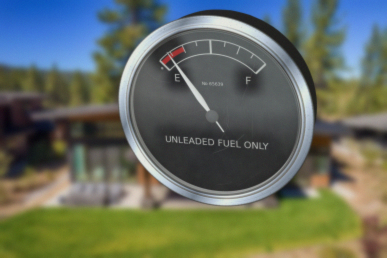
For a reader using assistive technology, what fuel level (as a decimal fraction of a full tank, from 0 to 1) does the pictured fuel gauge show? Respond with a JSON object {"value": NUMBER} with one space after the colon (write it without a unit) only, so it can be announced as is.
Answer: {"value": 0.125}
